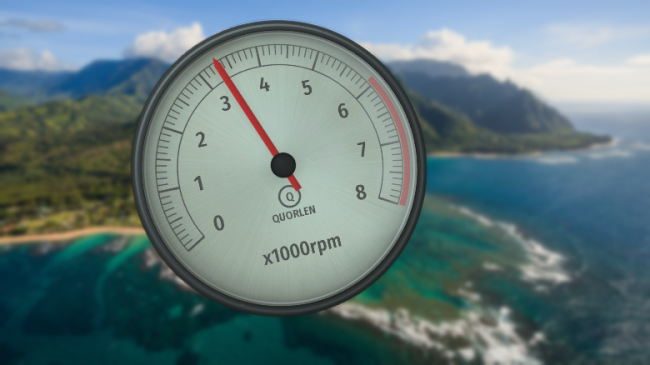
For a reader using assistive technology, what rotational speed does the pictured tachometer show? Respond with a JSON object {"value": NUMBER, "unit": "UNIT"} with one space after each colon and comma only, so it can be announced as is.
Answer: {"value": 3300, "unit": "rpm"}
